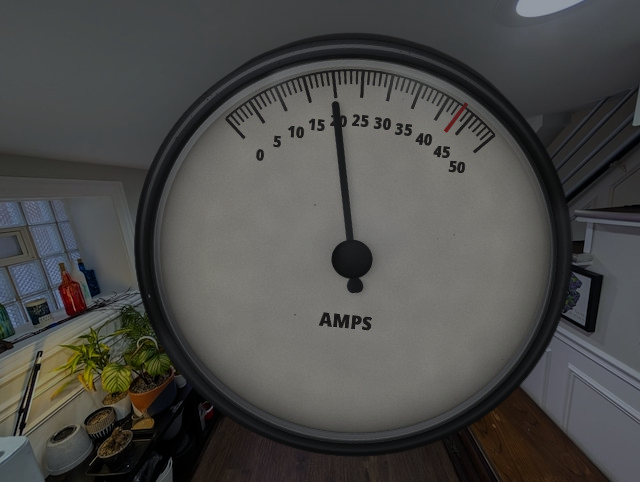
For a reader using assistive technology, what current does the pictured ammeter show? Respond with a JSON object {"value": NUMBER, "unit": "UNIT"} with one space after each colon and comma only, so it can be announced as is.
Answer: {"value": 20, "unit": "A"}
